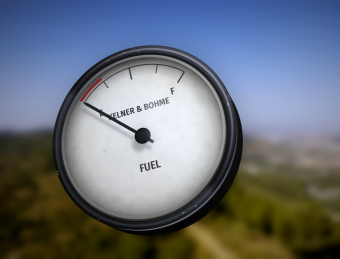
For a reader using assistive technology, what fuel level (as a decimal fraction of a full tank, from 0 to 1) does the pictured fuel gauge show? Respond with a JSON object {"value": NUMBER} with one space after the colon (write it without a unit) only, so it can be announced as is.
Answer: {"value": 0}
